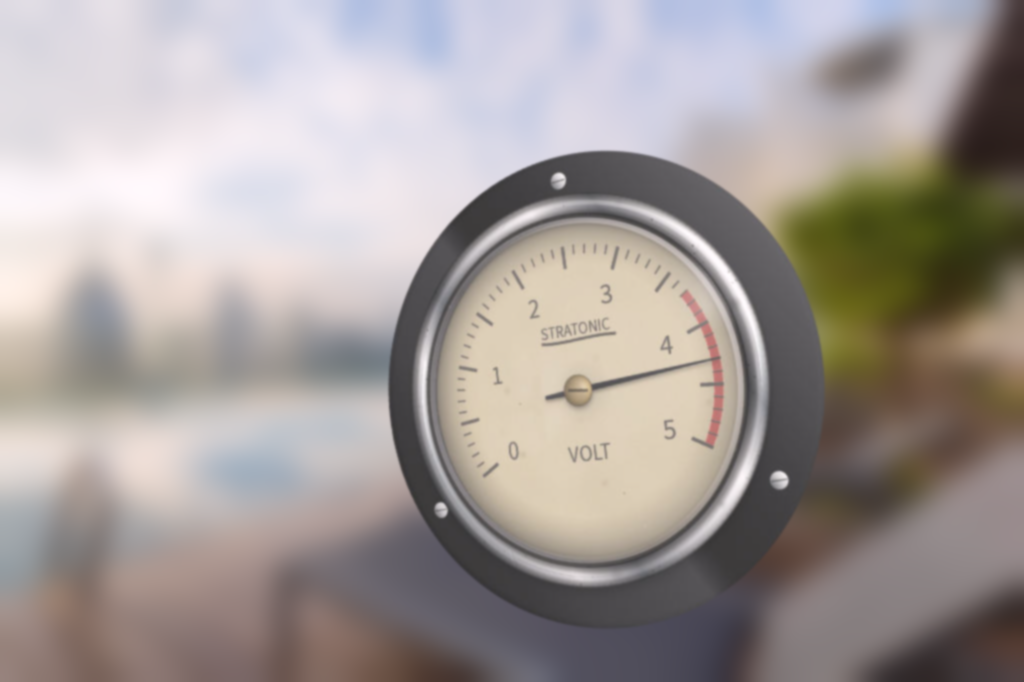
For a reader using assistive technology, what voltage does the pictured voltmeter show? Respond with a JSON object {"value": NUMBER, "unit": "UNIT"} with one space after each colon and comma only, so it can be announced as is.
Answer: {"value": 4.3, "unit": "V"}
